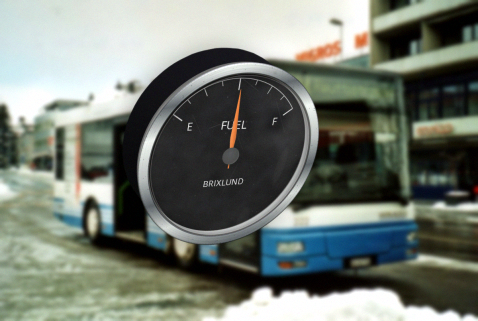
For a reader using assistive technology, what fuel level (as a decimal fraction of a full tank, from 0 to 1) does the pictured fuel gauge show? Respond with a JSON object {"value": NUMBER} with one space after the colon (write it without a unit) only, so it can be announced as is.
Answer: {"value": 0.5}
